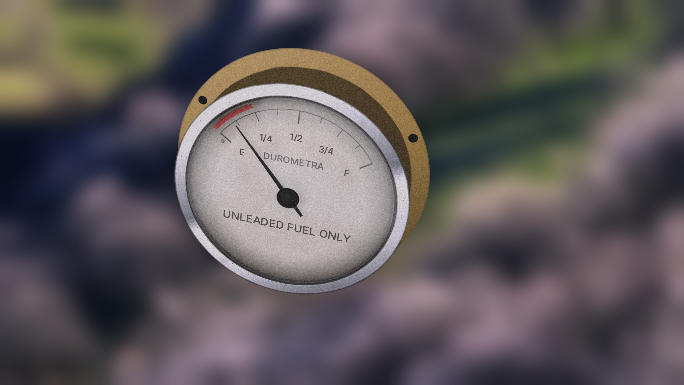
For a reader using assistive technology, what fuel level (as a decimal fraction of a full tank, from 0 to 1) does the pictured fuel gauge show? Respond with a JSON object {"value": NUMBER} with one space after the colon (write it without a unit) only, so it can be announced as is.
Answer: {"value": 0.125}
